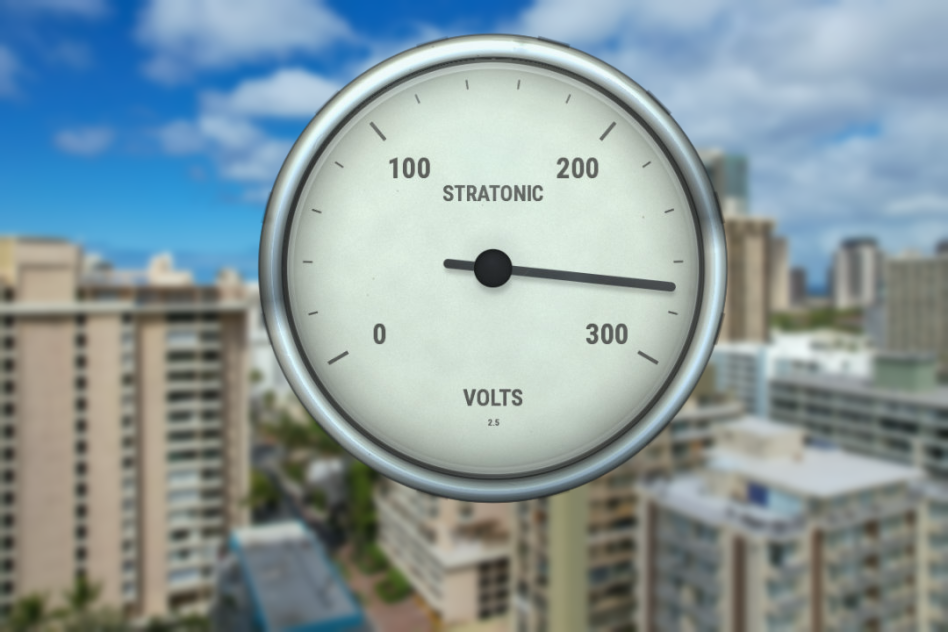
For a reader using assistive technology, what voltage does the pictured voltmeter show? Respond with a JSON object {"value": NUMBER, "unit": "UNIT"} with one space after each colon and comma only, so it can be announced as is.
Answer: {"value": 270, "unit": "V"}
